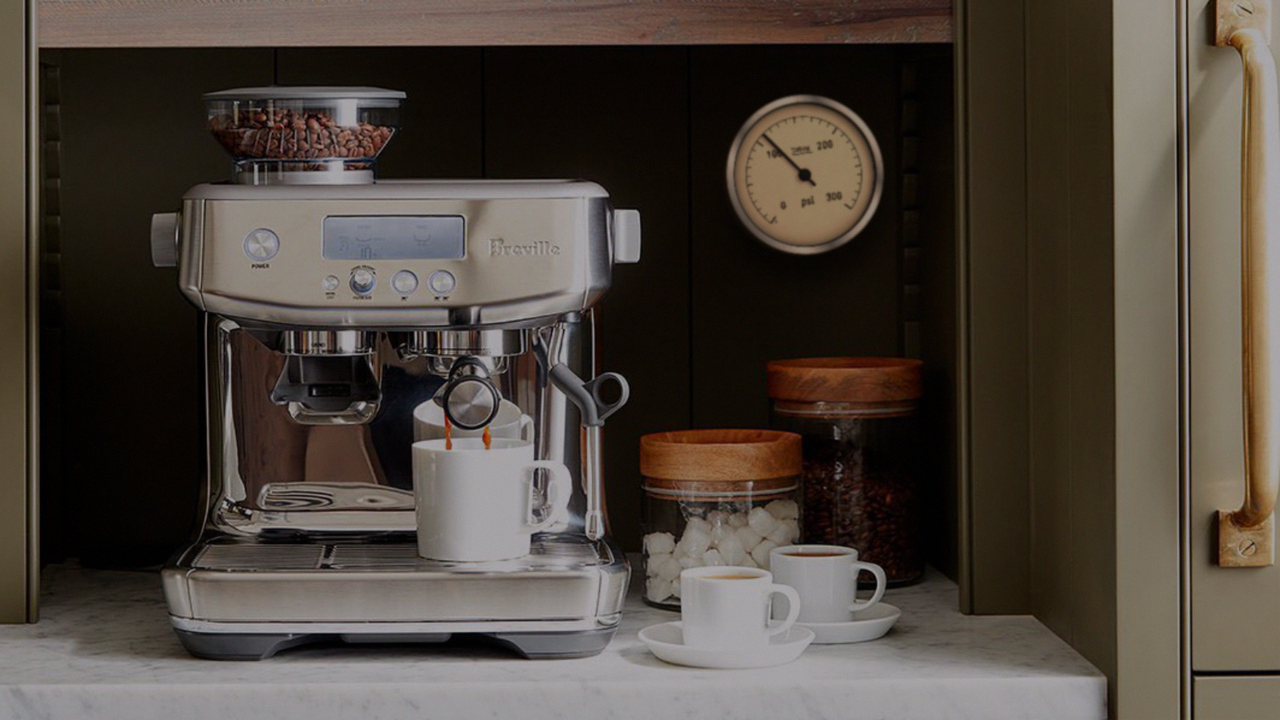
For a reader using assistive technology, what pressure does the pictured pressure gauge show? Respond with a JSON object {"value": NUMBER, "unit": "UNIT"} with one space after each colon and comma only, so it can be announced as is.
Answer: {"value": 110, "unit": "psi"}
